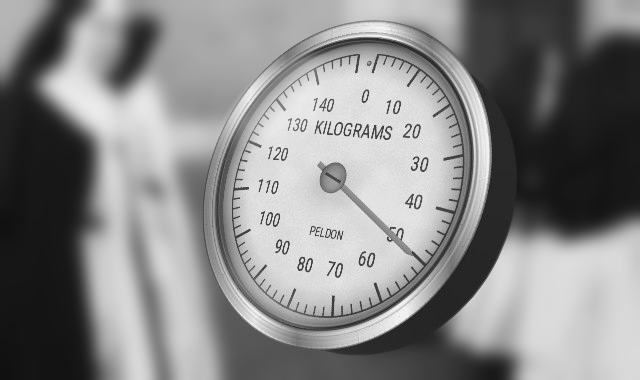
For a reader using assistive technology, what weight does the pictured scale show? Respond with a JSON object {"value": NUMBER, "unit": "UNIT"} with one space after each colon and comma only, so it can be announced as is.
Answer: {"value": 50, "unit": "kg"}
